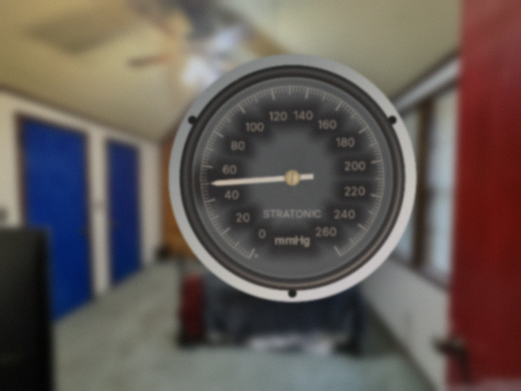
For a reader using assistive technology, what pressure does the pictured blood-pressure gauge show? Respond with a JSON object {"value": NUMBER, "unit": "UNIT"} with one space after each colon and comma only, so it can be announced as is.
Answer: {"value": 50, "unit": "mmHg"}
